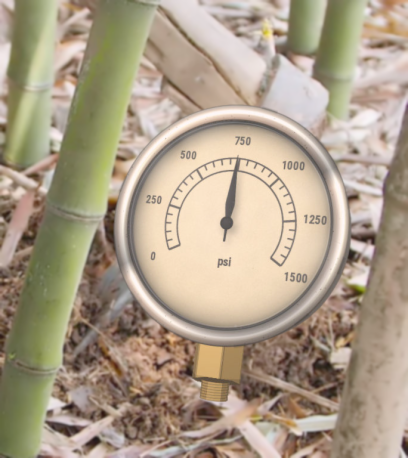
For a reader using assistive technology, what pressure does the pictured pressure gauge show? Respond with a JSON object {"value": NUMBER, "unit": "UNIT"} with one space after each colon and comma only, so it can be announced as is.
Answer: {"value": 750, "unit": "psi"}
